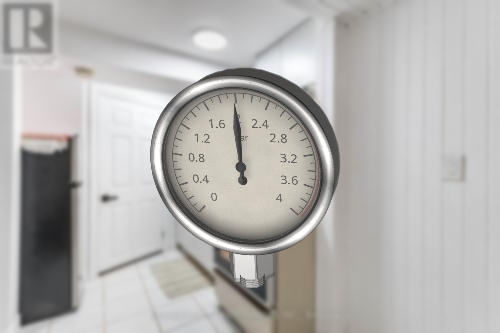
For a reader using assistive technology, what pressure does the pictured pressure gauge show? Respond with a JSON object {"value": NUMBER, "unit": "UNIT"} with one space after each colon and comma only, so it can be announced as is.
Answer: {"value": 2, "unit": "bar"}
